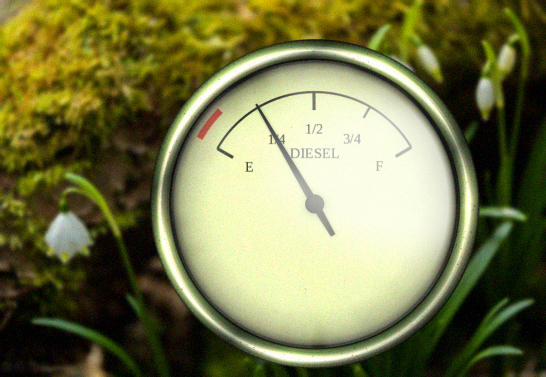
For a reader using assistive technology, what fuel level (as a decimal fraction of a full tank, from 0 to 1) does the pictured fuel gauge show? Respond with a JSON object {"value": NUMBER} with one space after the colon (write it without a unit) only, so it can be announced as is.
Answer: {"value": 0.25}
